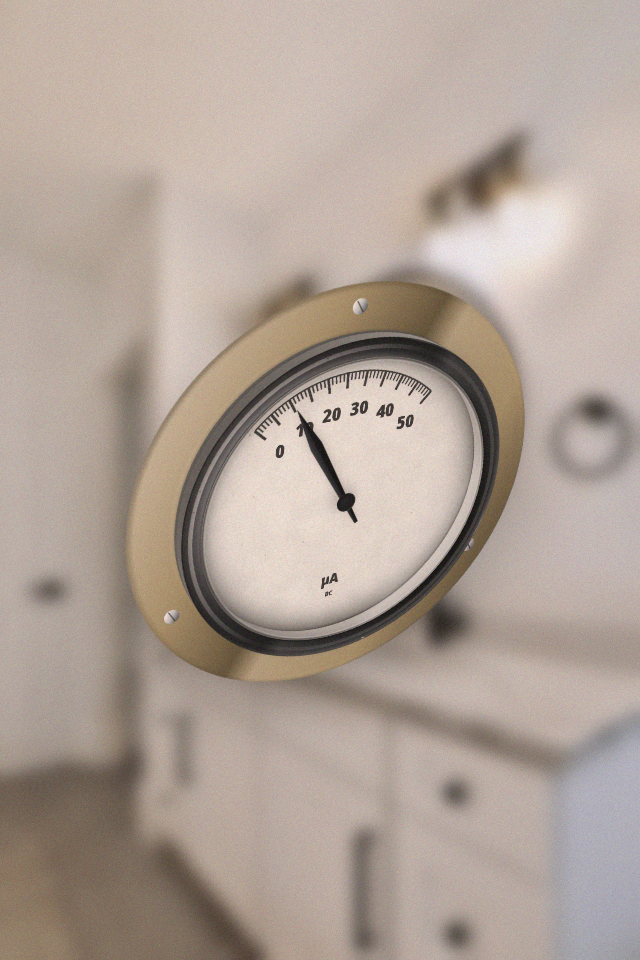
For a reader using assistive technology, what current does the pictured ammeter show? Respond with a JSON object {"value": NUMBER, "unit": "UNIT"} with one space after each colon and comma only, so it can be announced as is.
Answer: {"value": 10, "unit": "µA"}
